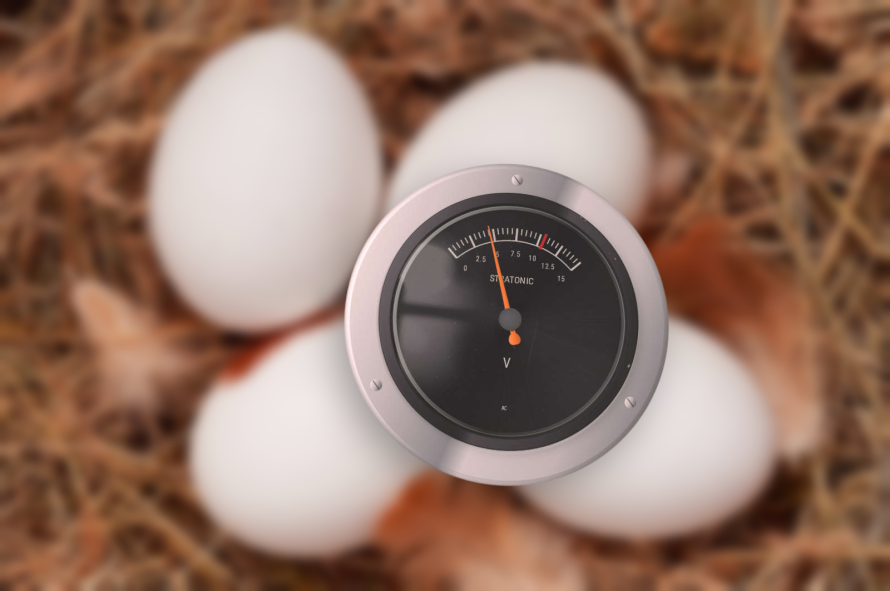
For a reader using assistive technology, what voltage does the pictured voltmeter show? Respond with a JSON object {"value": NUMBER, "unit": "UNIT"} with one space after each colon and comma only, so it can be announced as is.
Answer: {"value": 4.5, "unit": "V"}
